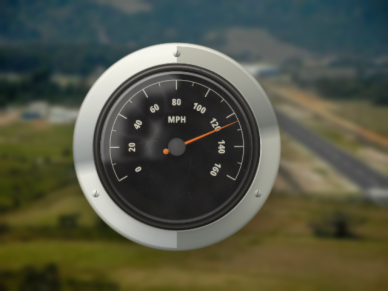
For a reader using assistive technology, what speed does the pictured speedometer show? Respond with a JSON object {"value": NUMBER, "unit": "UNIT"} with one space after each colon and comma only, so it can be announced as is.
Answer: {"value": 125, "unit": "mph"}
